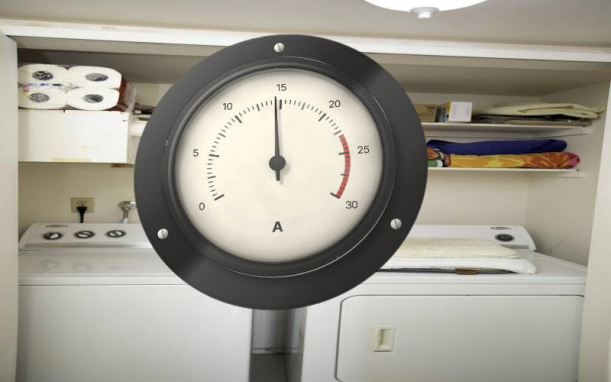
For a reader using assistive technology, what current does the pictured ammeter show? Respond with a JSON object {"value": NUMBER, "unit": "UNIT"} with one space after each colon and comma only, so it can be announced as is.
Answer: {"value": 14.5, "unit": "A"}
